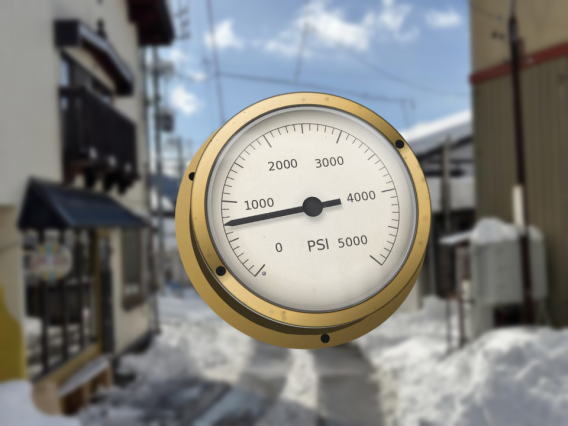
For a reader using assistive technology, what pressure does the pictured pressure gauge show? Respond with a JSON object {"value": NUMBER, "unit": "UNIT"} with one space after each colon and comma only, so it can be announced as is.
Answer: {"value": 700, "unit": "psi"}
